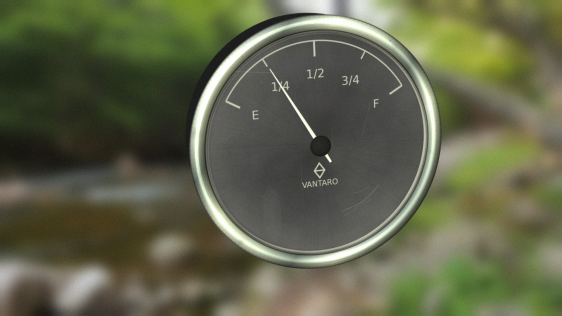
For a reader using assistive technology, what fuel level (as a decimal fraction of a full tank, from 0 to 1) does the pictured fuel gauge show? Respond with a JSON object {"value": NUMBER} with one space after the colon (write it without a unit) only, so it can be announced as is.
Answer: {"value": 0.25}
